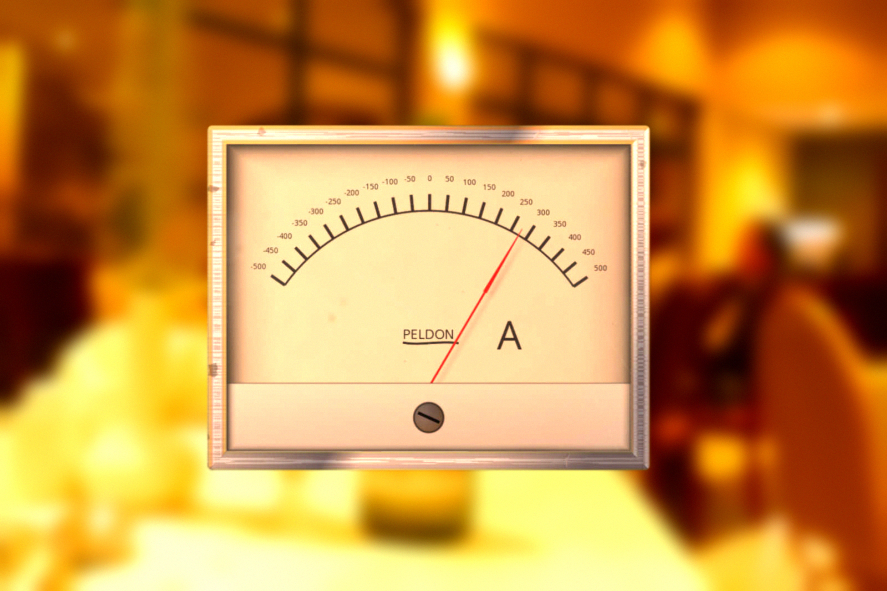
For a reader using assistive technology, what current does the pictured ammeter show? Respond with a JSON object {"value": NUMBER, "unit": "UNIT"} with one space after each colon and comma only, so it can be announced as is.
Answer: {"value": 275, "unit": "A"}
